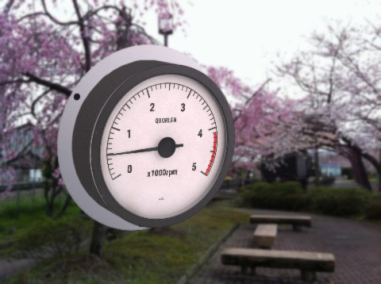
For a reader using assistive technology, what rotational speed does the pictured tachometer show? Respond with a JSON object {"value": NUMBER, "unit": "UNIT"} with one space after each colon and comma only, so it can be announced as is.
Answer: {"value": 500, "unit": "rpm"}
